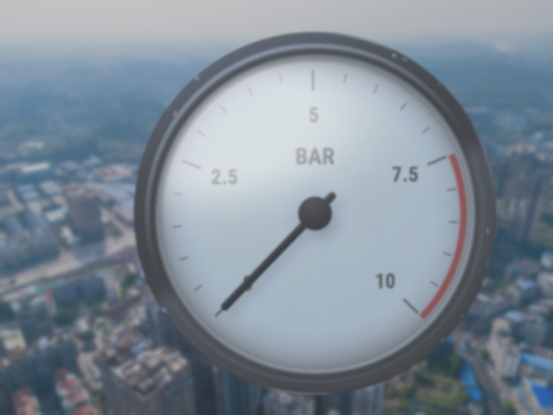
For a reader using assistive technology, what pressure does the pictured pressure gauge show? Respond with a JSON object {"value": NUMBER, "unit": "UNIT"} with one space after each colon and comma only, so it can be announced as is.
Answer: {"value": 0, "unit": "bar"}
